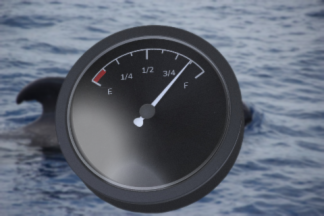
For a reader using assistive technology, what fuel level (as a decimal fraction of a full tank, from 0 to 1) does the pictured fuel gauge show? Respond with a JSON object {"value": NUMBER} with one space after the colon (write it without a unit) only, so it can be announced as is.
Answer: {"value": 0.875}
